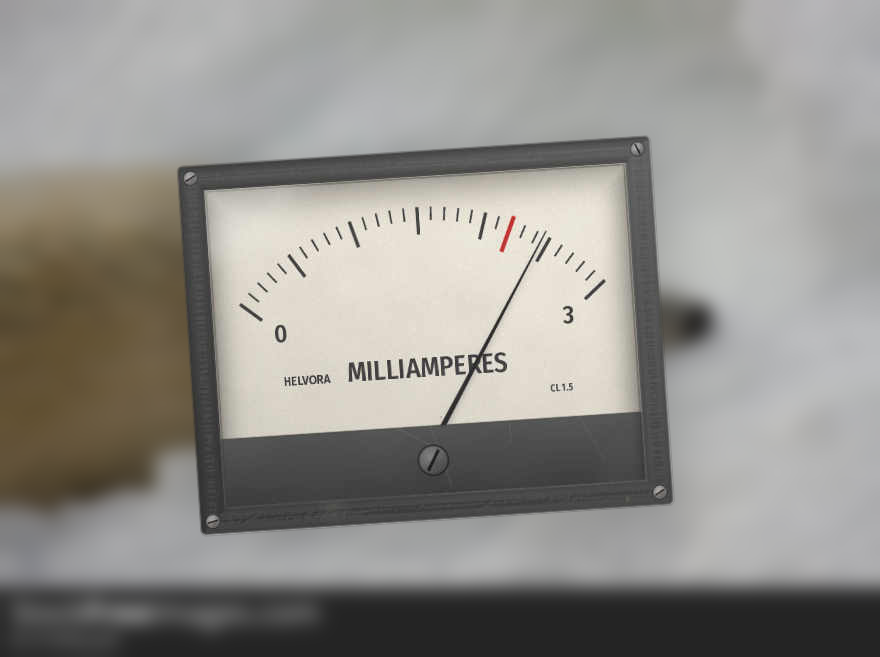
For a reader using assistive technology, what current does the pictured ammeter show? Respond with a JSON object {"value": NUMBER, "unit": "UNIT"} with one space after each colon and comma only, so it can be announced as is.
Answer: {"value": 2.45, "unit": "mA"}
